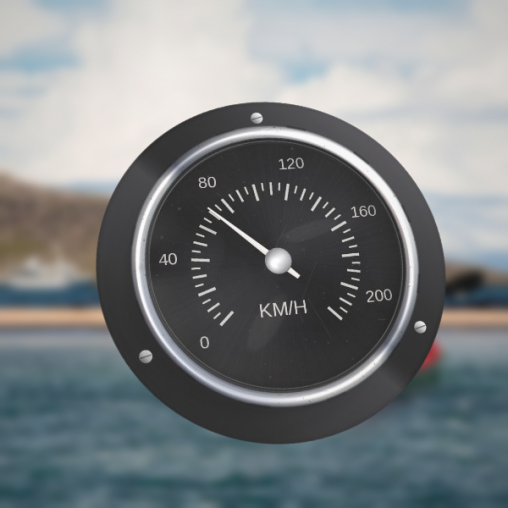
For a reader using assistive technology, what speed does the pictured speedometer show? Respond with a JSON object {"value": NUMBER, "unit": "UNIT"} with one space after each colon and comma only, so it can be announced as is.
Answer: {"value": 70, "unit": "km/h"}
